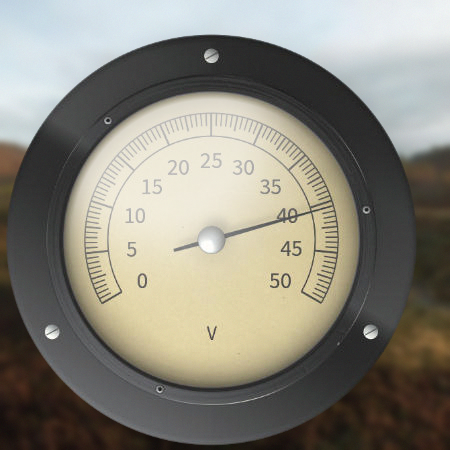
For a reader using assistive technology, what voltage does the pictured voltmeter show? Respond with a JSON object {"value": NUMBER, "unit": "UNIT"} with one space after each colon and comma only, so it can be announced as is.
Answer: {"value": 40.5, "unit": "V"}
